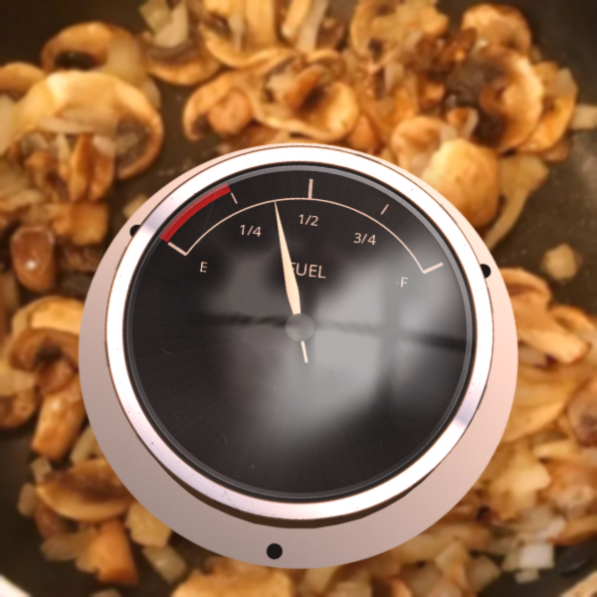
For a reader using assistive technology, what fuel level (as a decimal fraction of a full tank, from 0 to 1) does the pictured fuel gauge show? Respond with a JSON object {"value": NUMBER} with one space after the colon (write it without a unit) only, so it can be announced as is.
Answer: {"value": 0.375}
